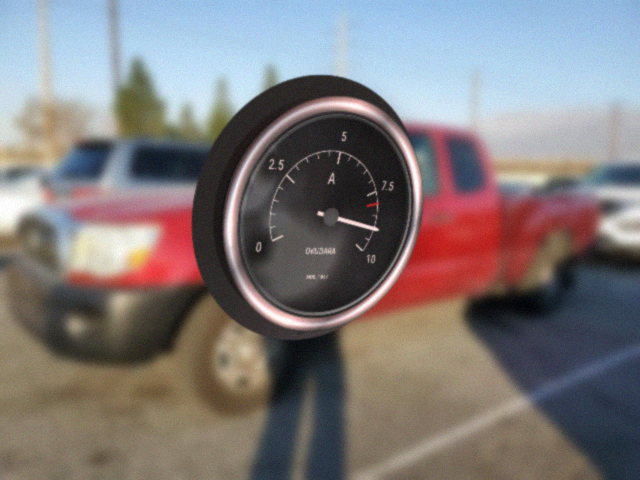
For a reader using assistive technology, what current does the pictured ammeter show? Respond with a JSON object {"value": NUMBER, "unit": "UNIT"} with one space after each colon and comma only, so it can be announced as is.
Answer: {"value": 9, "unit": "A"}
